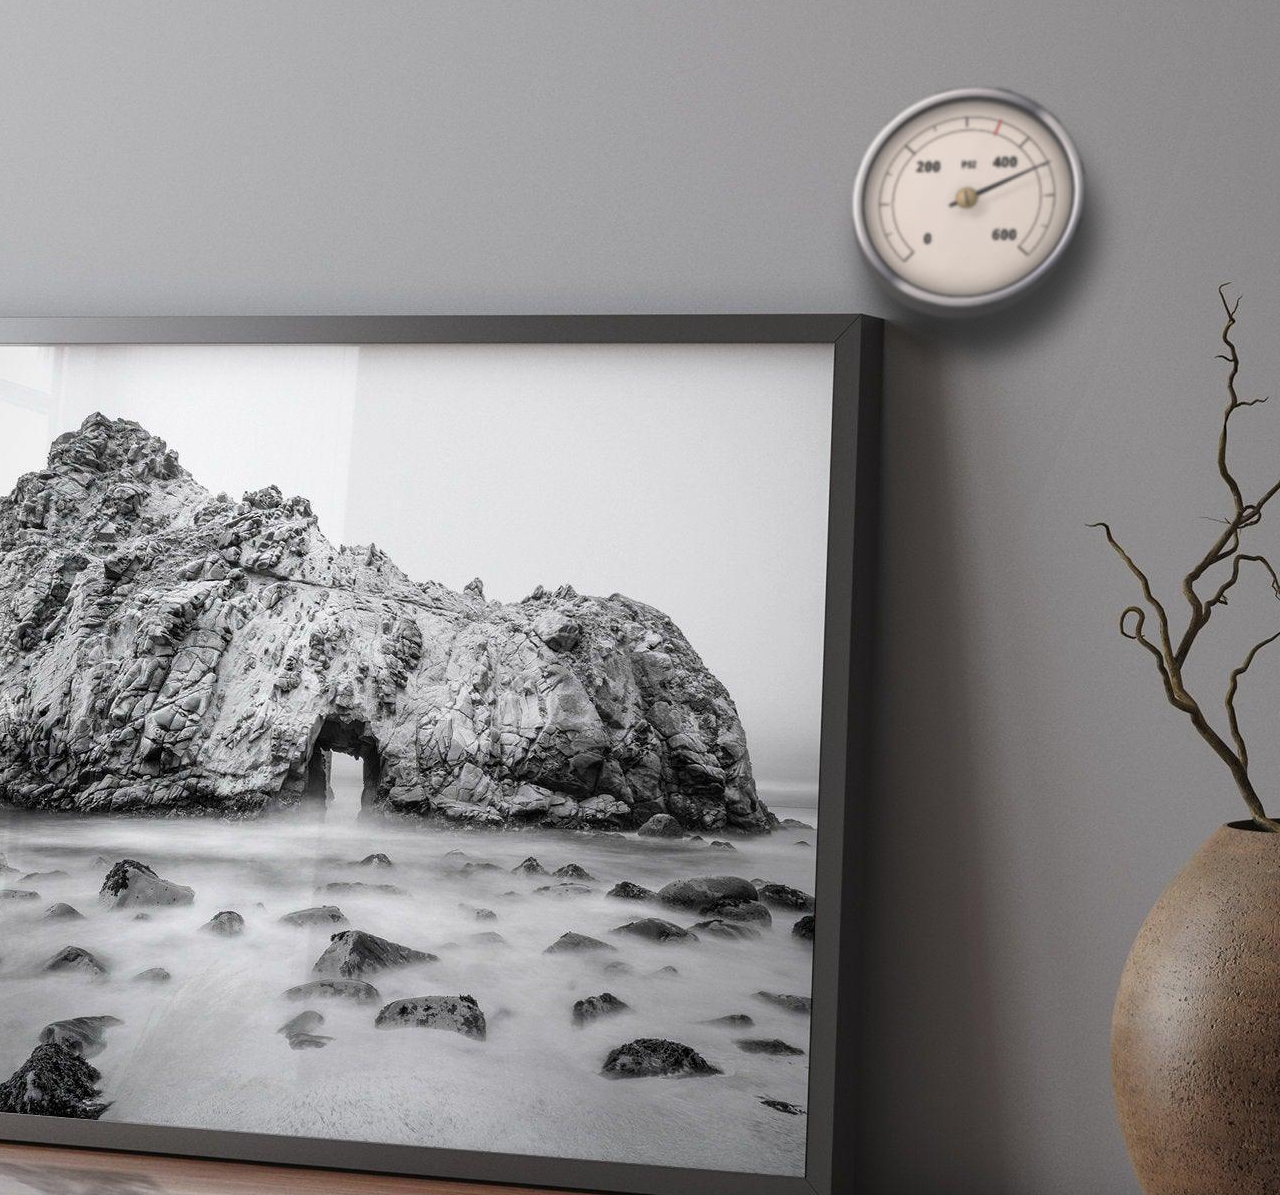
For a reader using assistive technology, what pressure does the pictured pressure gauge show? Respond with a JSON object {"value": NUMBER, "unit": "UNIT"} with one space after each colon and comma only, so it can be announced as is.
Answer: {"value": 450, "unit": "psi"}
